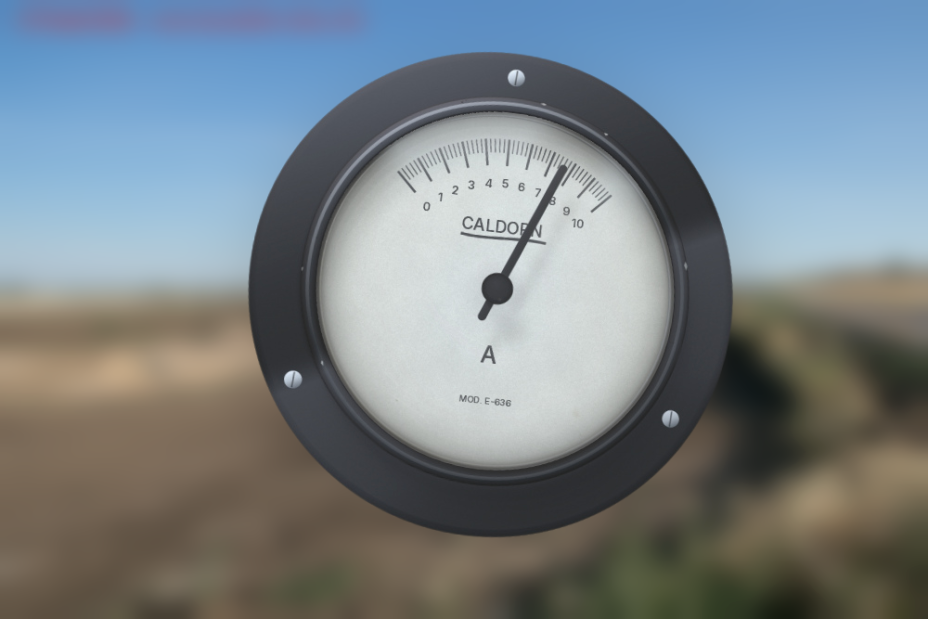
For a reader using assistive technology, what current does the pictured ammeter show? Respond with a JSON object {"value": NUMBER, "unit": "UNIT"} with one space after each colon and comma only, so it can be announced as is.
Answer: {"value": 7.6, "unit": "A"}
